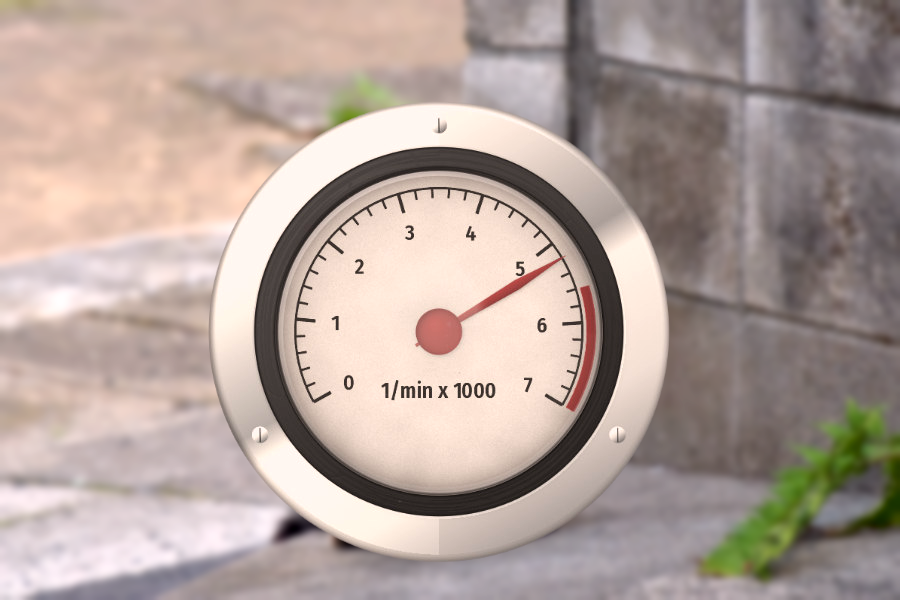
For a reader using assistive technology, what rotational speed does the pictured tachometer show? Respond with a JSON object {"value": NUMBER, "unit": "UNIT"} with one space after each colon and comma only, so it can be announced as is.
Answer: {"value": 5200, "unit": "rpm"}
